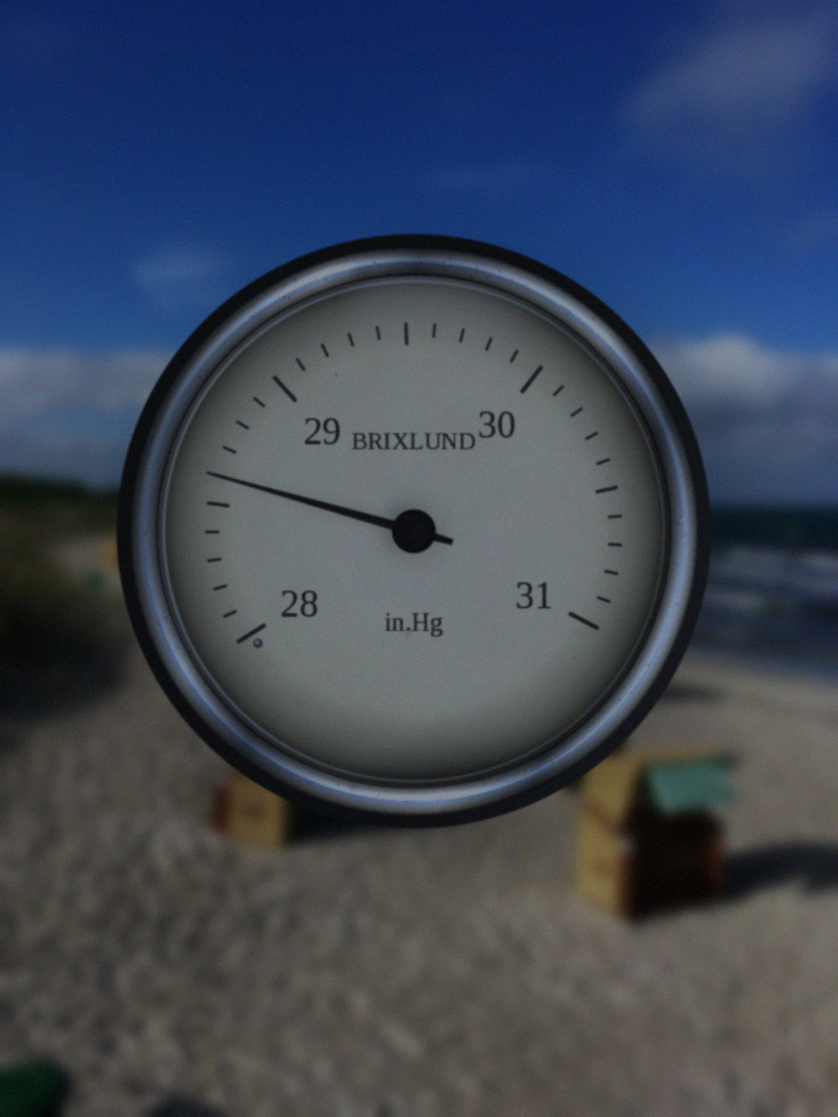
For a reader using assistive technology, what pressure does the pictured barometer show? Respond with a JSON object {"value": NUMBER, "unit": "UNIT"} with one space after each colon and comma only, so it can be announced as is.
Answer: {"value": 28.6, "unit": "inHg"}
